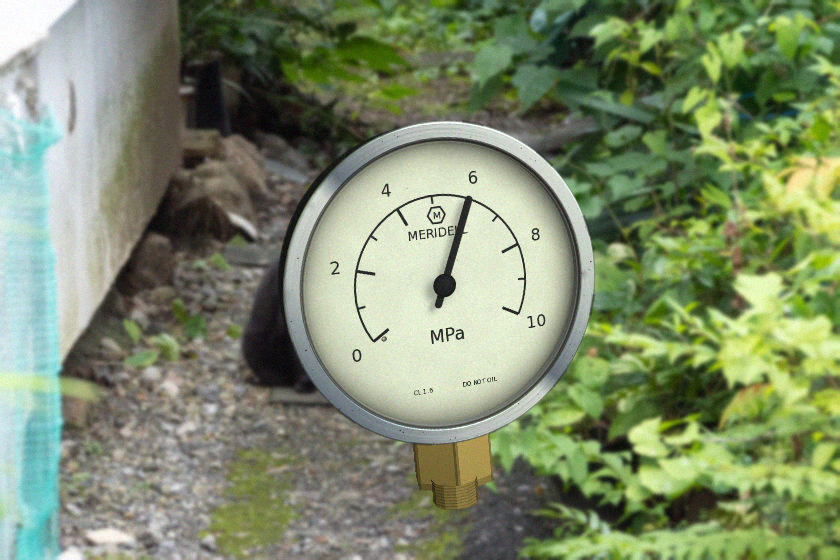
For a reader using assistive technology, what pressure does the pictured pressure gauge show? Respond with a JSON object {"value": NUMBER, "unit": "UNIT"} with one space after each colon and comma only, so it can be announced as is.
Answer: {"value": 6, "unit": "MPa"}
